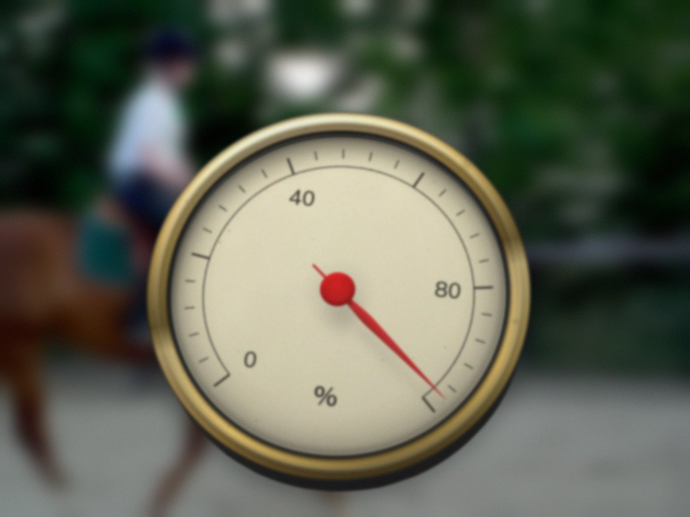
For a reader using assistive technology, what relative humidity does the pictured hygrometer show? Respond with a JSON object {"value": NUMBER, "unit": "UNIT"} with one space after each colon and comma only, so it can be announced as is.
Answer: {"value": 98, "unit": "%"}
